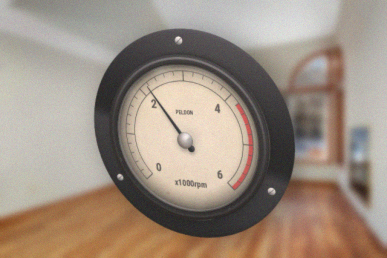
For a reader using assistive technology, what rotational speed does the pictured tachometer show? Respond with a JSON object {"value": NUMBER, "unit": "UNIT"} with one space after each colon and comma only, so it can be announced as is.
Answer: {"value": 2200, "unit": "rpm"}
